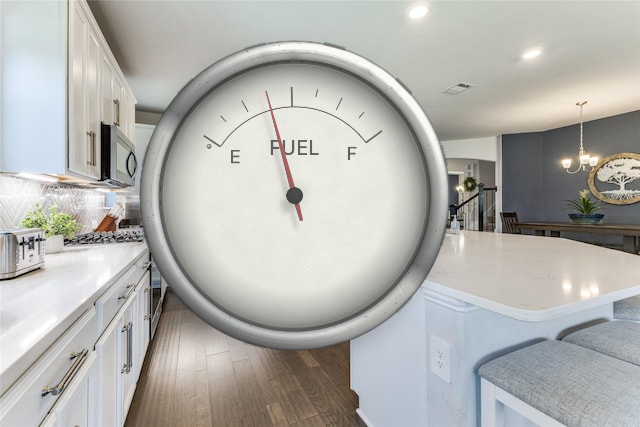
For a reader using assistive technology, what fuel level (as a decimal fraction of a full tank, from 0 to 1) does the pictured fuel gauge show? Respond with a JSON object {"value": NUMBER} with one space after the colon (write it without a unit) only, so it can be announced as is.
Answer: {"value": 0.375}
